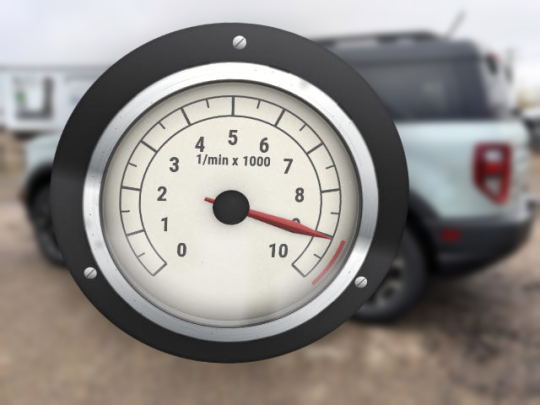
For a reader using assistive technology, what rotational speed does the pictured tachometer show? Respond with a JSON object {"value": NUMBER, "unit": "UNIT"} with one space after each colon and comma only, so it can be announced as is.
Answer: {"value": 9000, "unit": "rpm"}
